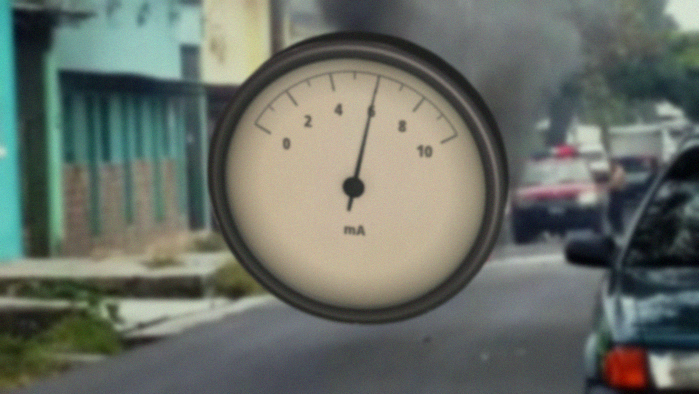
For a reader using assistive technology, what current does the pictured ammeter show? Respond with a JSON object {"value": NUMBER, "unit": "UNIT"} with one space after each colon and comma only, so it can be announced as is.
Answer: {"value": 6, "unit": "mA"}
